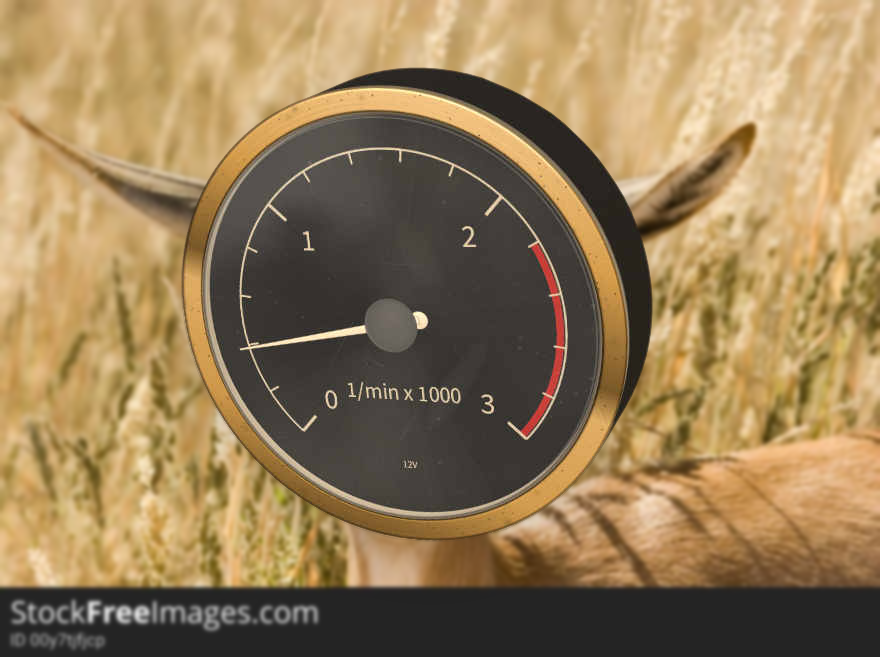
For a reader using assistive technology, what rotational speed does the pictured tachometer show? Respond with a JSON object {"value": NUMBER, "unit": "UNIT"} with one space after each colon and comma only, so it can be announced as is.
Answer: {"value": 400, "unit": "rpm"}
